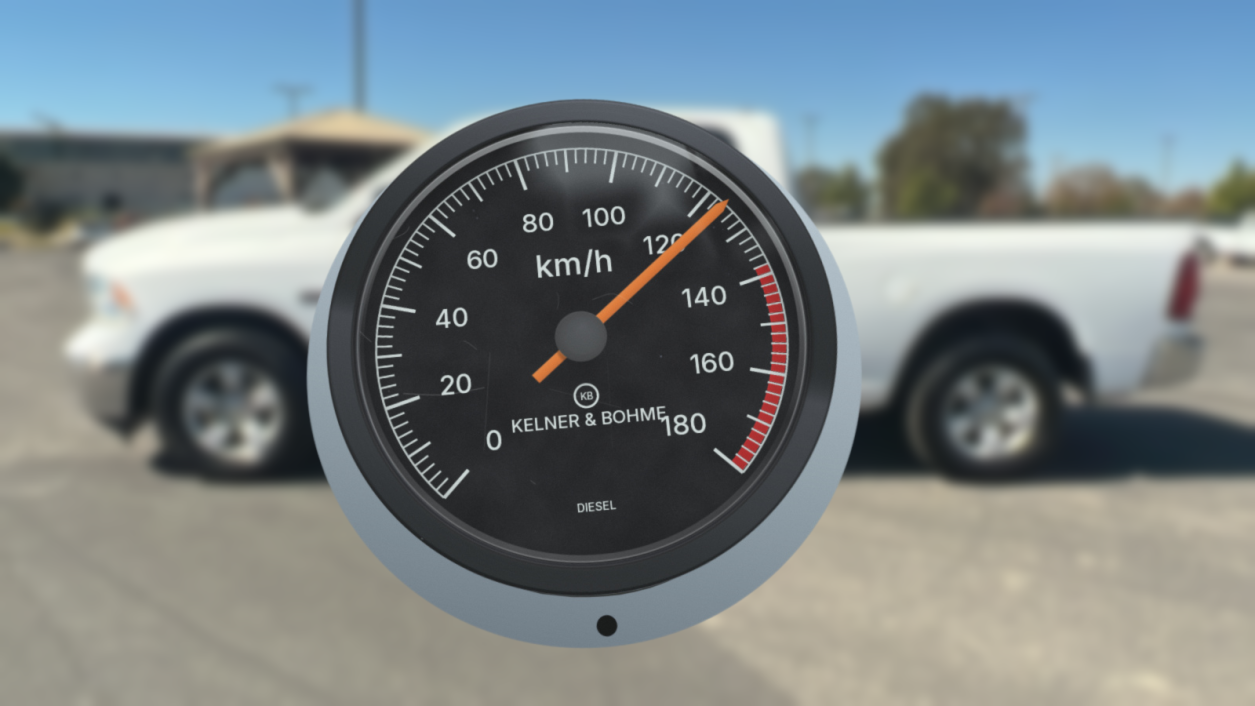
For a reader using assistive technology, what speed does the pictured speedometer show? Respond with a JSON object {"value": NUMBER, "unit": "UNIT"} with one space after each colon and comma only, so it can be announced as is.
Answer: {"value": 124, "unit": "km/h"}
